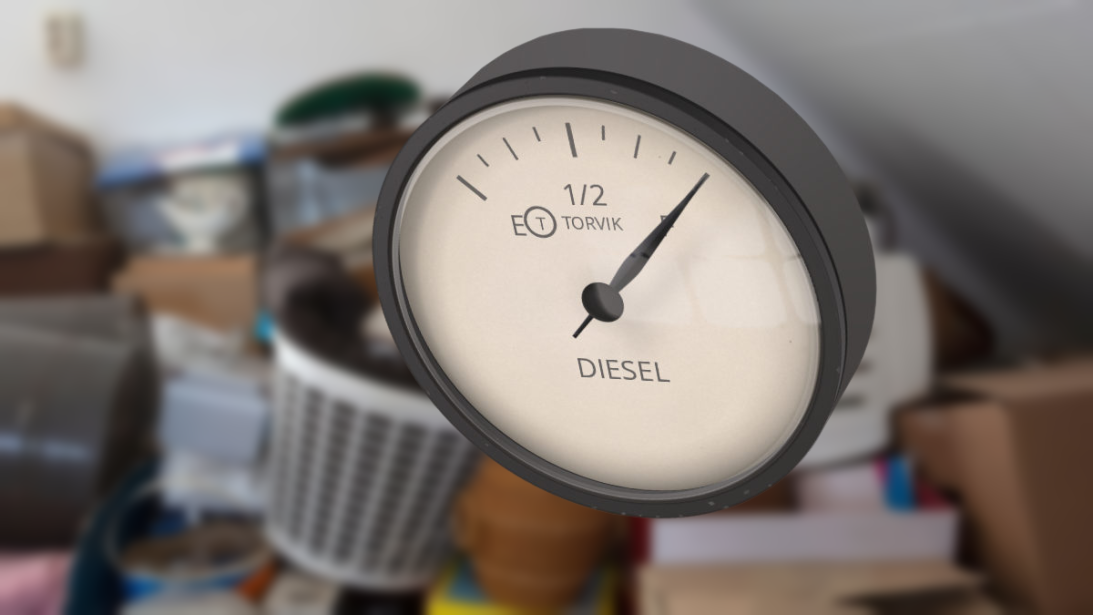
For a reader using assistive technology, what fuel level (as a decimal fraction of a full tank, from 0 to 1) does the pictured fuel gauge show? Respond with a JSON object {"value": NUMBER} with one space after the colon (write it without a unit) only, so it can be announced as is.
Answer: {"value": 1}
